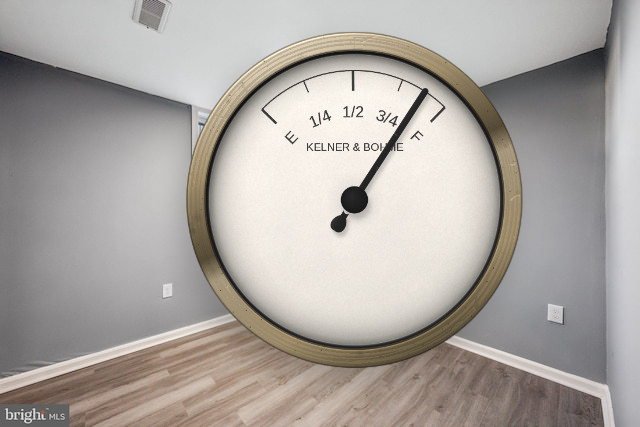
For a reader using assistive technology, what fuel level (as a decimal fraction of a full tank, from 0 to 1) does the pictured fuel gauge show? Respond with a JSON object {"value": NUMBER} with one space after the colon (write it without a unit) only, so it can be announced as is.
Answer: {"value": 0.875}
